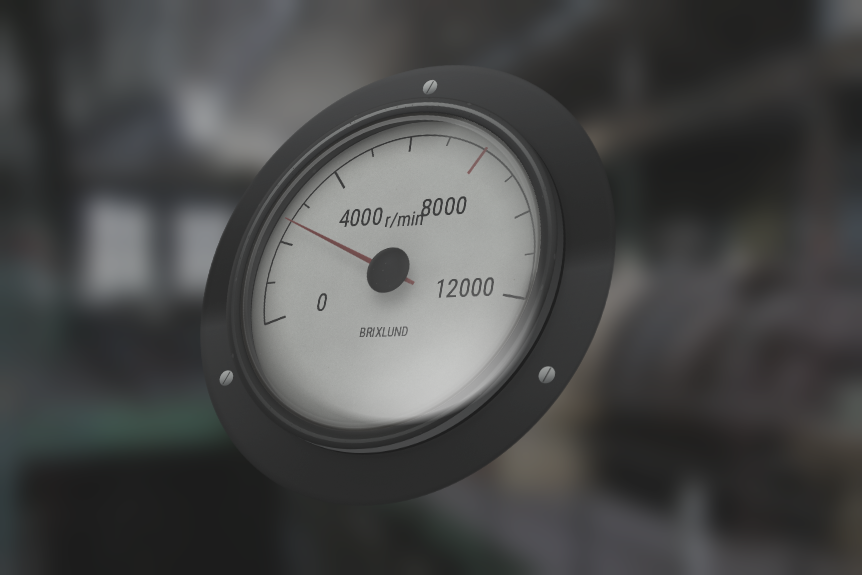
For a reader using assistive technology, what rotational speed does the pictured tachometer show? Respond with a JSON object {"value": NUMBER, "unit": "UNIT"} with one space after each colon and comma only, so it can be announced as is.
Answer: {"value": 2500, "unit": "rpm"}
